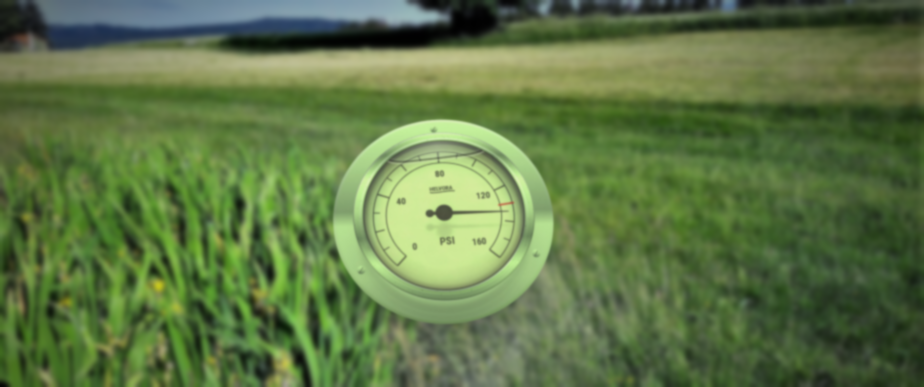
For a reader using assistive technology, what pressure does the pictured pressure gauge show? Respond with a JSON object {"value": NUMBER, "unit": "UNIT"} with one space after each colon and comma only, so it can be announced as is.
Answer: {"value": 135, "unit": "psi"}
